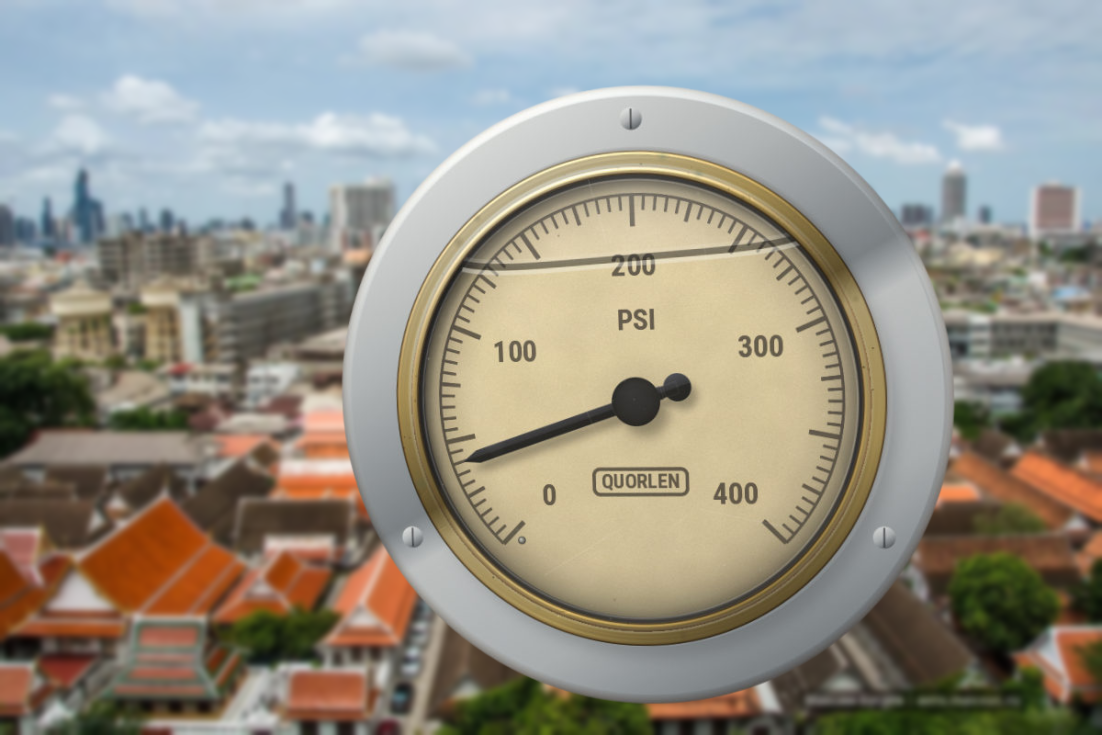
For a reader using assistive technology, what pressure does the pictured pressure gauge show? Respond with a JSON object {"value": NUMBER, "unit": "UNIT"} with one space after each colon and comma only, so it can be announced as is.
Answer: {"value": 40, "unit": "psi"}
